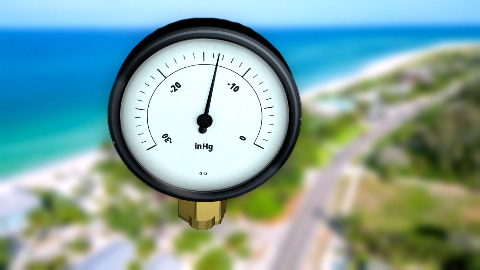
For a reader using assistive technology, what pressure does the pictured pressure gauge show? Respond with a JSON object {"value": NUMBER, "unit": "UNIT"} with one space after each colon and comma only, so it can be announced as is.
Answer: {"value": -13.5, "unit": "inHg"}
